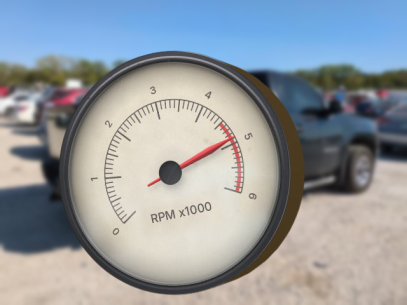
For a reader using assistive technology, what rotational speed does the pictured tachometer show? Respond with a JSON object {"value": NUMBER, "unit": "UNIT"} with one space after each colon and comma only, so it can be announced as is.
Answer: {"value": 4900, "unit": "rpm"}
